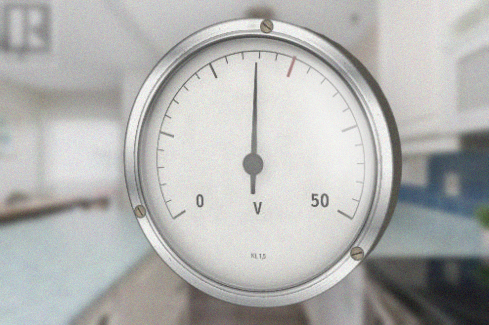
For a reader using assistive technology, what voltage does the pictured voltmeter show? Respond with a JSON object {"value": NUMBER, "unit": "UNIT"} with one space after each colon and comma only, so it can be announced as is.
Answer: {"value": 26, "unit": "V"}
